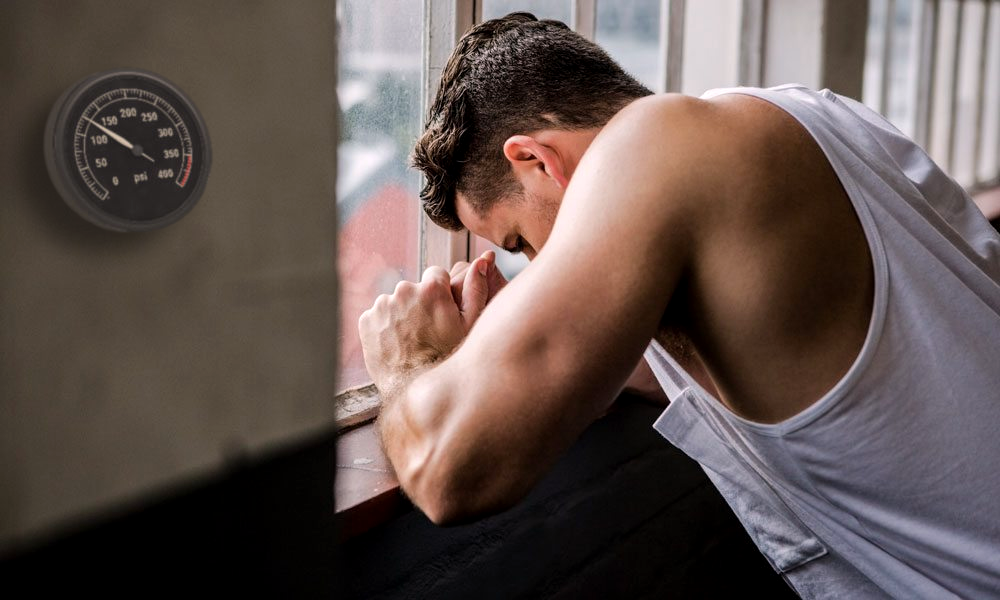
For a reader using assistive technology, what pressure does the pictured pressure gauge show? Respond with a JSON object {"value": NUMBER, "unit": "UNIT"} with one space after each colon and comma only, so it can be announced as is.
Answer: {"value": 125, "unit": "psi"}
